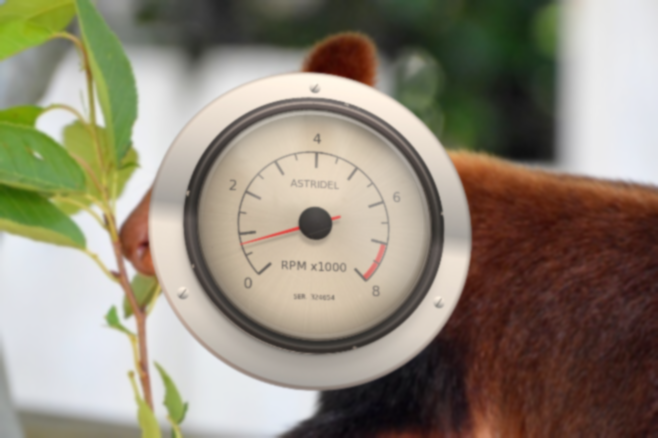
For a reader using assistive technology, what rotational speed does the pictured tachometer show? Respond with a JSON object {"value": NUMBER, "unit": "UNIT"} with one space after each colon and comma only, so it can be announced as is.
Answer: {"value": 750, "unit": "rpm"}
